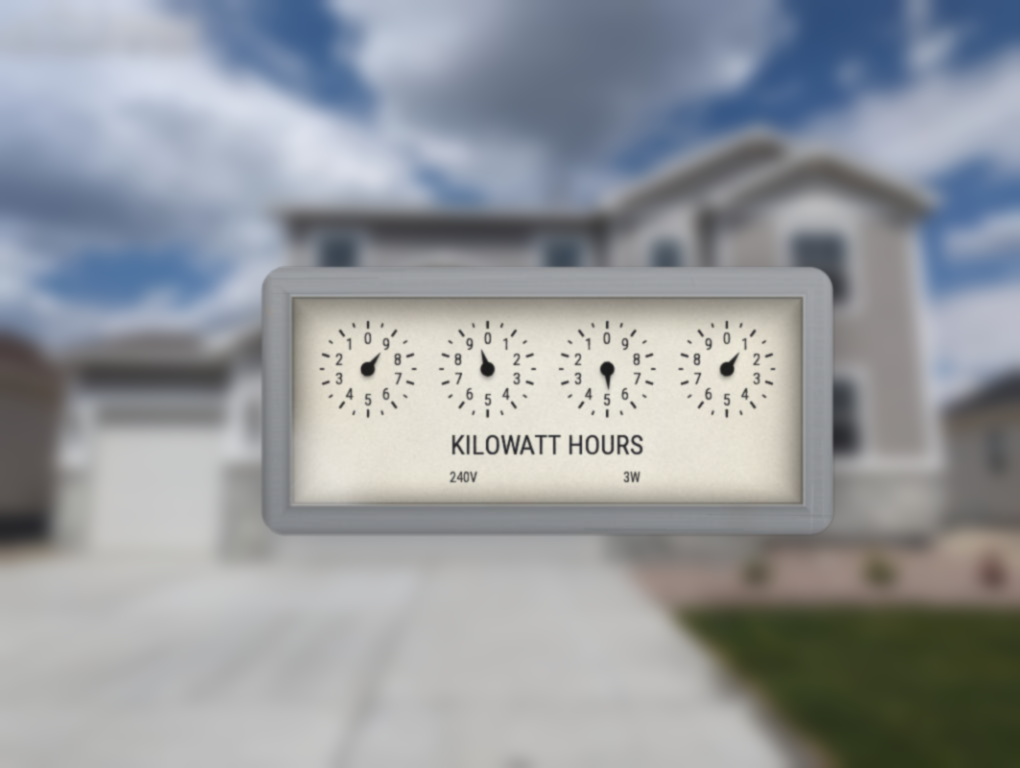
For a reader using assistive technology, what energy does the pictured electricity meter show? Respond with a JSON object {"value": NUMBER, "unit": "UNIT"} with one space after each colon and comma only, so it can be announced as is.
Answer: {"value": 8951, "unit": "kWh"}
